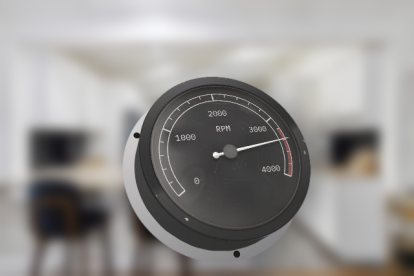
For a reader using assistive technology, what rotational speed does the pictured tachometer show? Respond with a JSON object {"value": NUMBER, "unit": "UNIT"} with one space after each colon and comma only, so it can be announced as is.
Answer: {"value": 3400, "unit": "rpm"}
